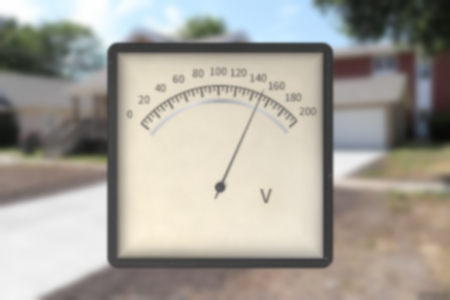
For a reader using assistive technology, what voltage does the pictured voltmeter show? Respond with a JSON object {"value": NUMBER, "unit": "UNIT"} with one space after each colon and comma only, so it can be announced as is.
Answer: {"value": 150, "unit": "V"}
